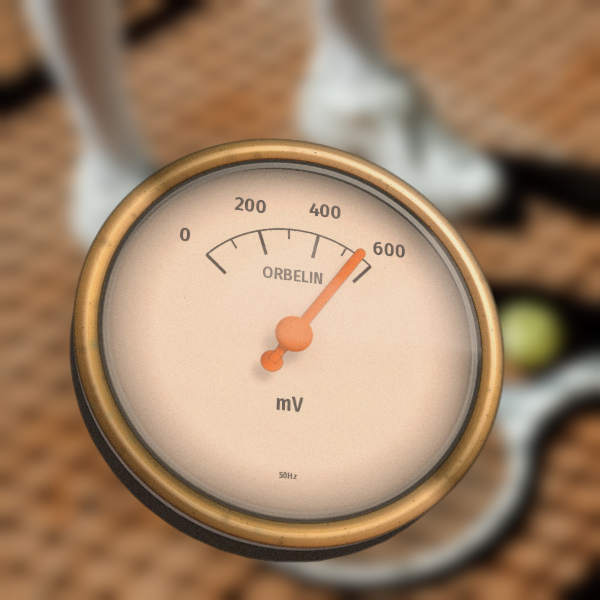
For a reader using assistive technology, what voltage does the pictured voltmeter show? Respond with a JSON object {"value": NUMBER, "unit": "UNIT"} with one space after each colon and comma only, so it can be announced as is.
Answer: {"value": 550, "unit": "mV"}
